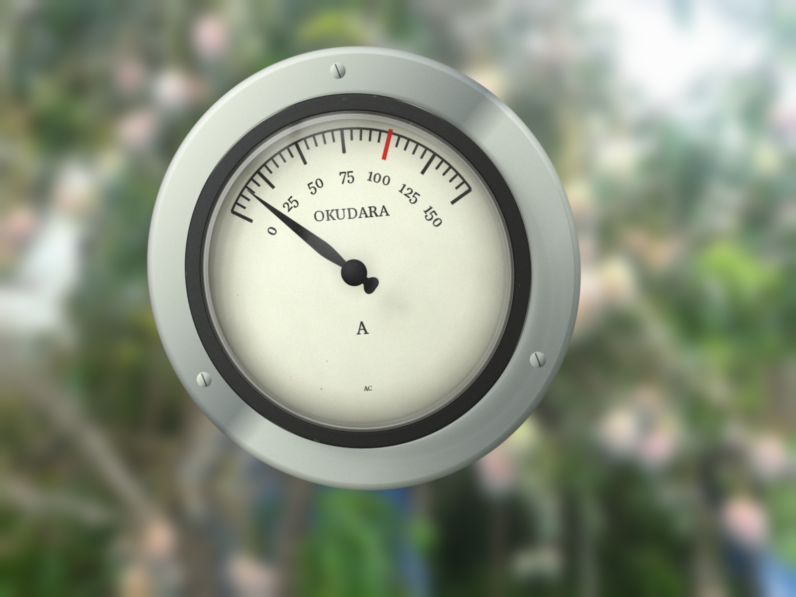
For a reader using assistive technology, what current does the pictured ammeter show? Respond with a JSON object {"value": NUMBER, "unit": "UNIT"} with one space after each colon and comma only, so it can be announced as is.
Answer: {"value": 15, "unit": "A"}
